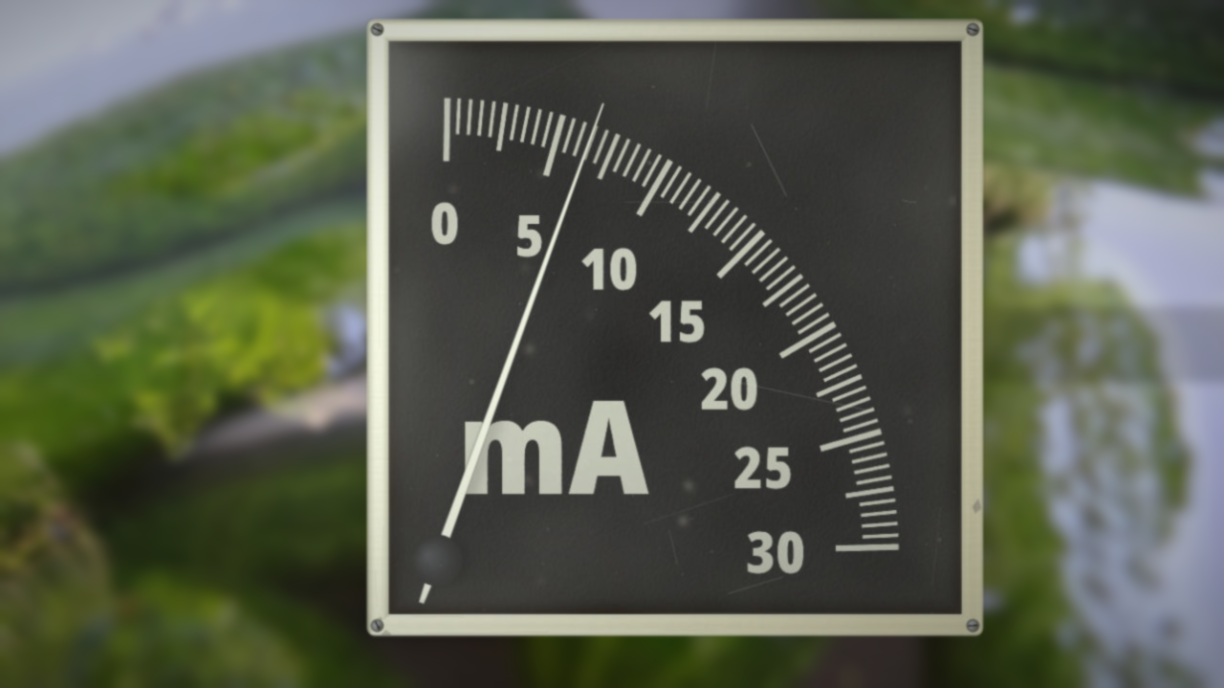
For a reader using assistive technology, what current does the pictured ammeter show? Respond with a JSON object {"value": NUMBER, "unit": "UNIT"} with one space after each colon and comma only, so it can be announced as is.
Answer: {"value": 6.5, "unit": "mA"}
